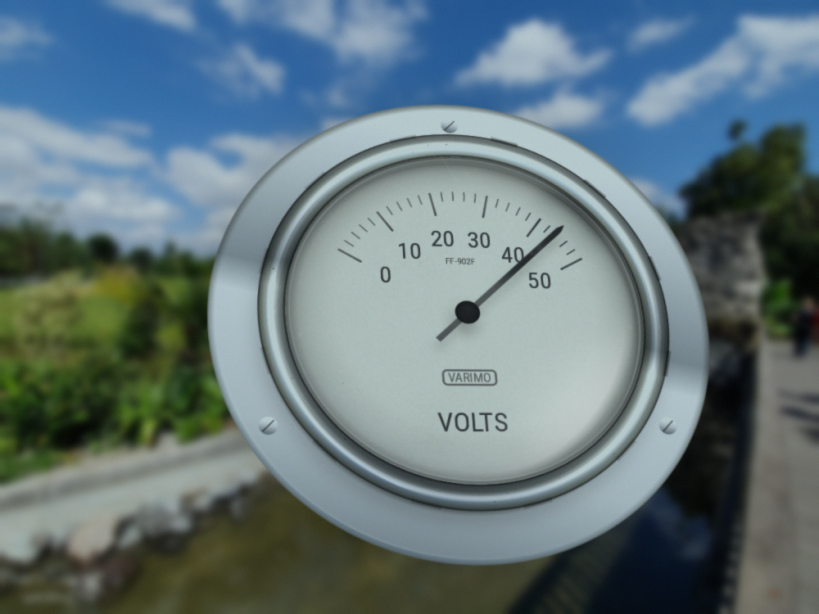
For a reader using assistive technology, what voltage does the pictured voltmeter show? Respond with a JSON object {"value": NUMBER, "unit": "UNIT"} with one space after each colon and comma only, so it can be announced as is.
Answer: {"value": 44, "unit": "V"}
